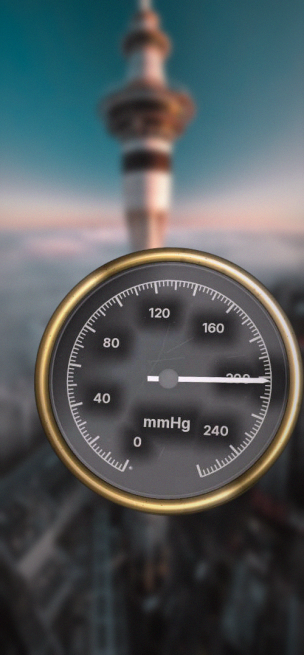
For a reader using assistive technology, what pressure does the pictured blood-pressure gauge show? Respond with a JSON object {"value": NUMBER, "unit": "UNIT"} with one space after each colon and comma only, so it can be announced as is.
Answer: {"value": 202, "unit": "mmHg"}
